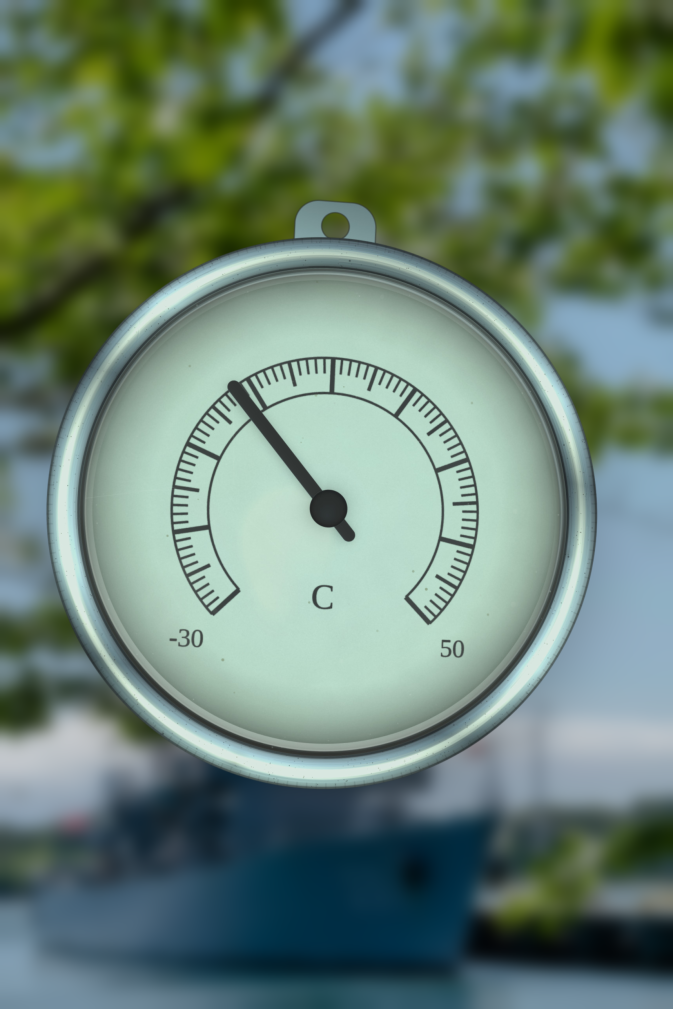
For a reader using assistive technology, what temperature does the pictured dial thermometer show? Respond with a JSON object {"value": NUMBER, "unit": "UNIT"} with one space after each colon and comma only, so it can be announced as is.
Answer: {"value": -2, "unit": "°C"}
